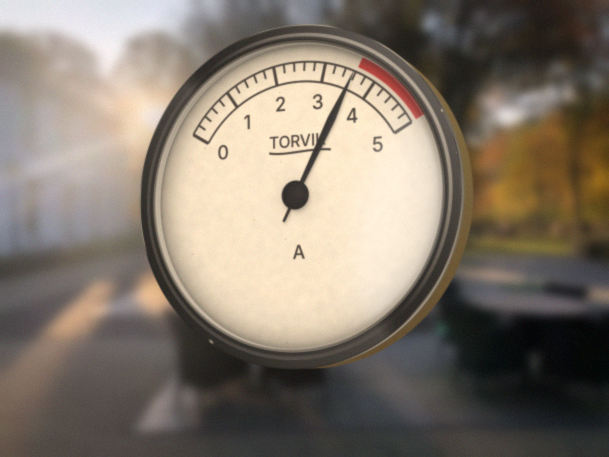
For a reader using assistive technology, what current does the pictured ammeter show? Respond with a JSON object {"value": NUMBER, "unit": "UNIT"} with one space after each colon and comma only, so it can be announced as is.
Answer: {"value": 3.6, "unit": "A"}
